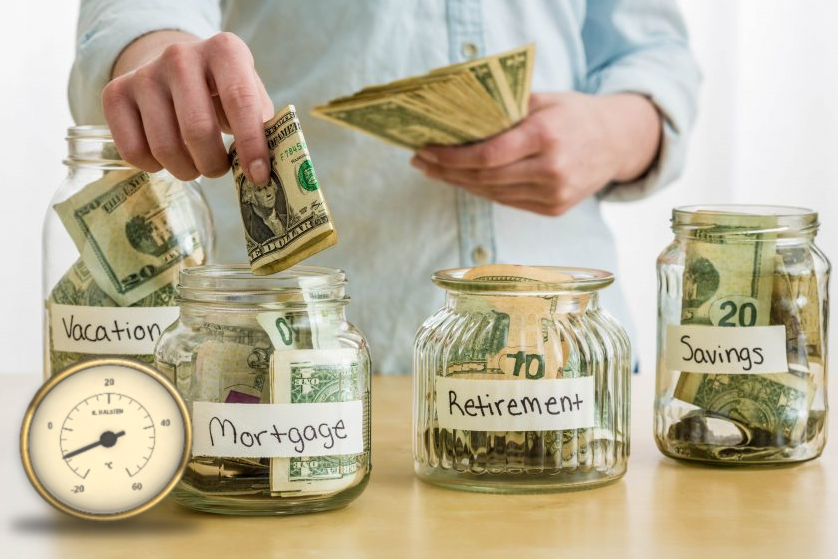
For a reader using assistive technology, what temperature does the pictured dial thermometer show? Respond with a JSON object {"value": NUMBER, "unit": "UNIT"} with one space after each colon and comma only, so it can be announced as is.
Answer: {"value": -10, "unit": "°C"}
